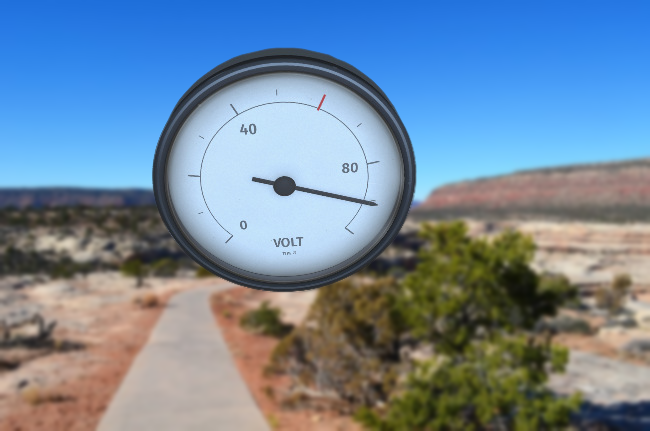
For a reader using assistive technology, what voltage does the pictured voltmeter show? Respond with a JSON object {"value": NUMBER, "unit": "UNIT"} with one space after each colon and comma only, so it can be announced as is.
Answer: {"value": 90, "unit": "V"}
